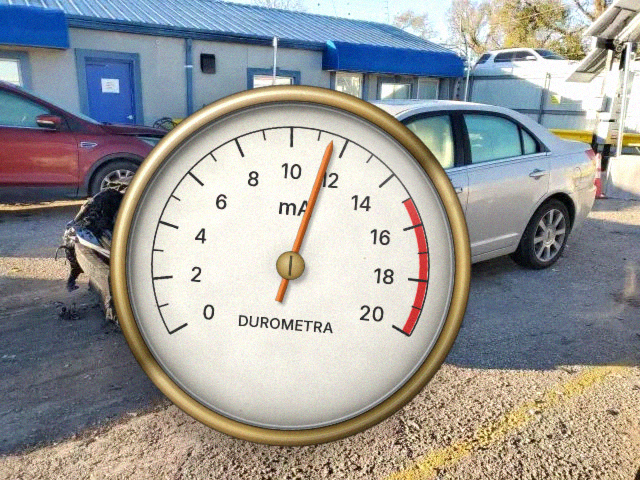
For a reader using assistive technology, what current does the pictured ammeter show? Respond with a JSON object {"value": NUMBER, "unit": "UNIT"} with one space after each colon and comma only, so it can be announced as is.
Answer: {"value": 11.5, "unit": "mA"}
